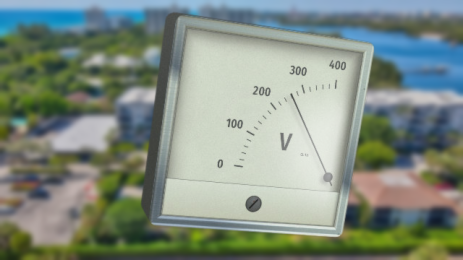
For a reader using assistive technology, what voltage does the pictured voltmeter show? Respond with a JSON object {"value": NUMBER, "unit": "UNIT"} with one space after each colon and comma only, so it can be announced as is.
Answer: {"value": 260, "unit": "V"}
